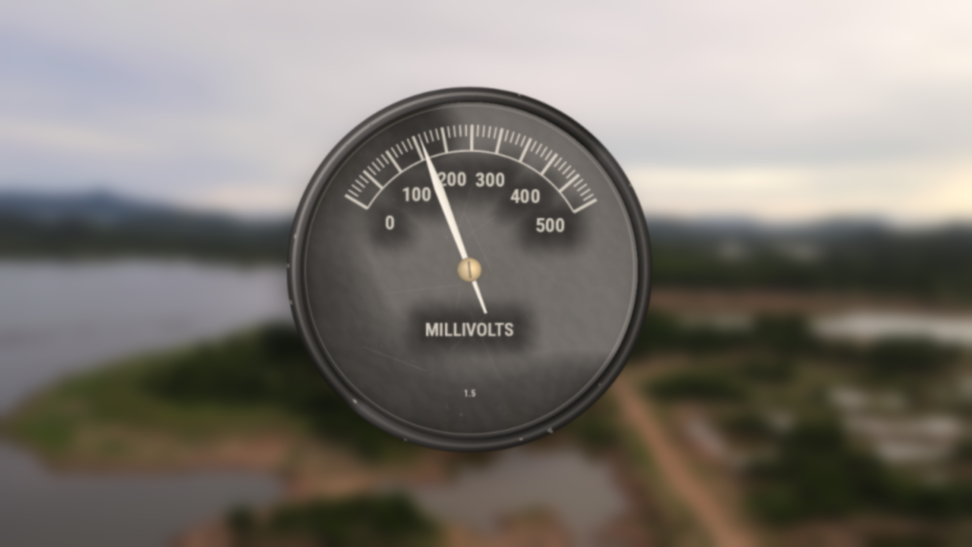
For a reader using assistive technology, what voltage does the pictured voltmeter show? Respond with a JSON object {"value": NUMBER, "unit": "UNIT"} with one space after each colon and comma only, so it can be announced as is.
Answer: {"value": 160, "unit": "mV"}
